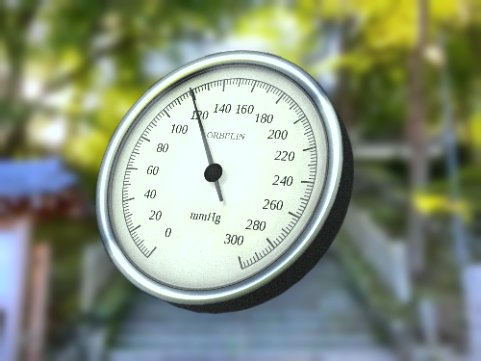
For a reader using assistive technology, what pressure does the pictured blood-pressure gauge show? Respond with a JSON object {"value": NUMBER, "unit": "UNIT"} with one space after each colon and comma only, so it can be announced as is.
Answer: {"value": 120, "unit": "mmHg"}
